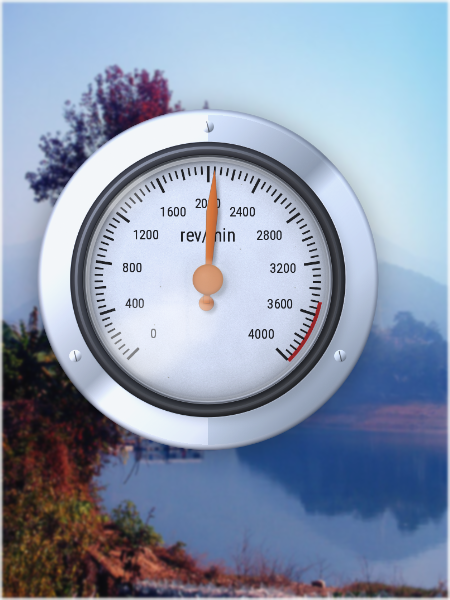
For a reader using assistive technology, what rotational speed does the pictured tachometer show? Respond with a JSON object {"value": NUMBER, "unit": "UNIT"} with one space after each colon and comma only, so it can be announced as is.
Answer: {"value": 2050, "unit": "rpm"}
